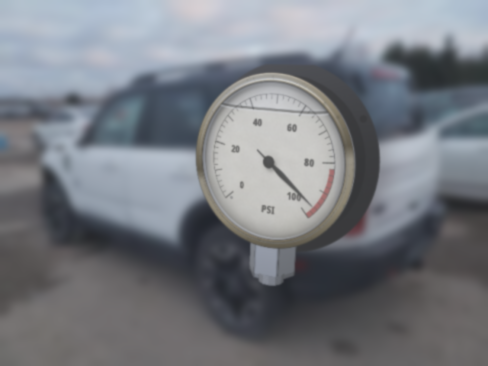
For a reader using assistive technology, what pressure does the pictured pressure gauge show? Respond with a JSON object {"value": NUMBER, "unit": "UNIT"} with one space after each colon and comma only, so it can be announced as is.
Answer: {"value": 96, "unit": "psi"}
